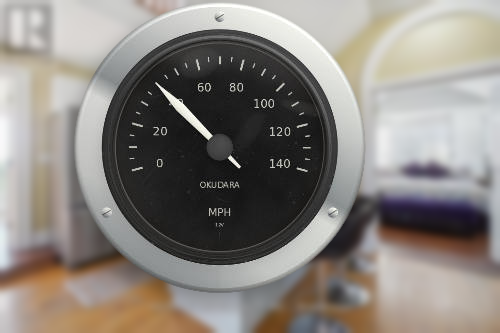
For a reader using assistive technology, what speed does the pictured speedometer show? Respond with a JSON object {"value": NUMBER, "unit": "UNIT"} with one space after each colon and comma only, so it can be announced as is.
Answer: {"value": 40, "unit": "mph"}
